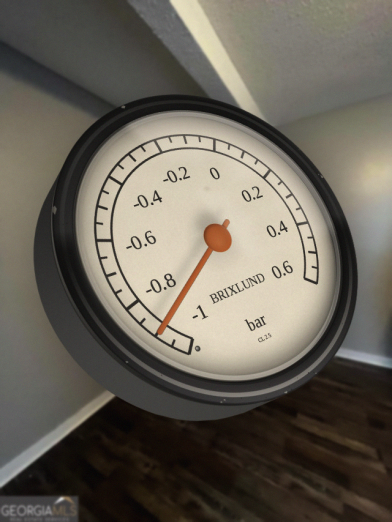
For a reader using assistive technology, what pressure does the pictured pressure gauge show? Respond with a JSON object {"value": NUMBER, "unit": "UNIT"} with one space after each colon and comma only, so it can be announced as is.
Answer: {"value": -0.9, "unit": "bar"}
